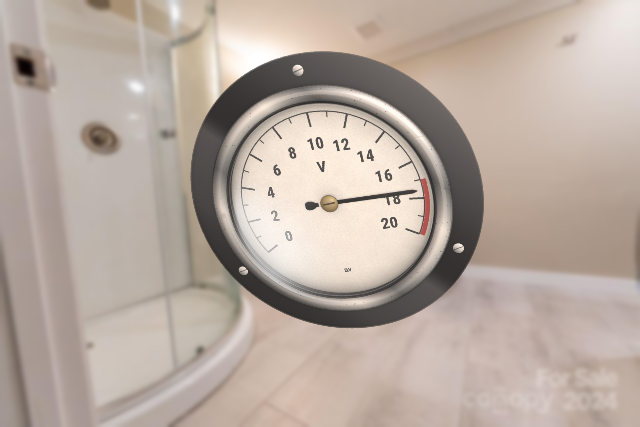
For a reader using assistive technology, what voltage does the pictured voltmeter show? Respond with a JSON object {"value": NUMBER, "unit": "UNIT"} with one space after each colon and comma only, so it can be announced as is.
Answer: {"value": 17.5, "unit": "V"}
